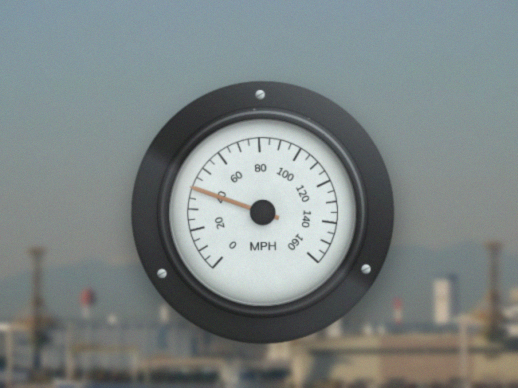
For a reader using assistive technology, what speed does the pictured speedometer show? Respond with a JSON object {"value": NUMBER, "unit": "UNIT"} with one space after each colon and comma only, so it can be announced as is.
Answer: {"value": 40, "unit": "mph"}
